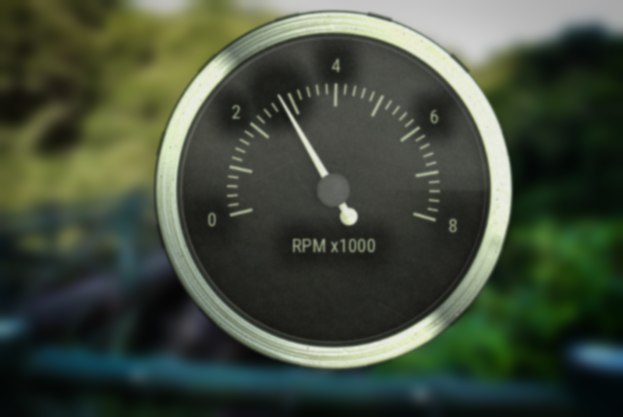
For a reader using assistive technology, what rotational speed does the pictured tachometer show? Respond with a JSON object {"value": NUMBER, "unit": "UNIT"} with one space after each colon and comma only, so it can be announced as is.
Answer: {"value": 2800, "unit": "rpm"}
